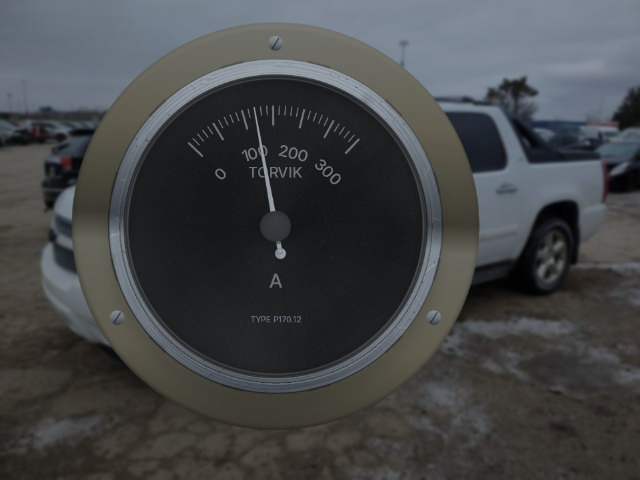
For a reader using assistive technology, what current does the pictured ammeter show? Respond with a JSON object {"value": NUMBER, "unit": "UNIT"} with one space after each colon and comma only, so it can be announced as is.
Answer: {"value": 120, "unit": "A"}
